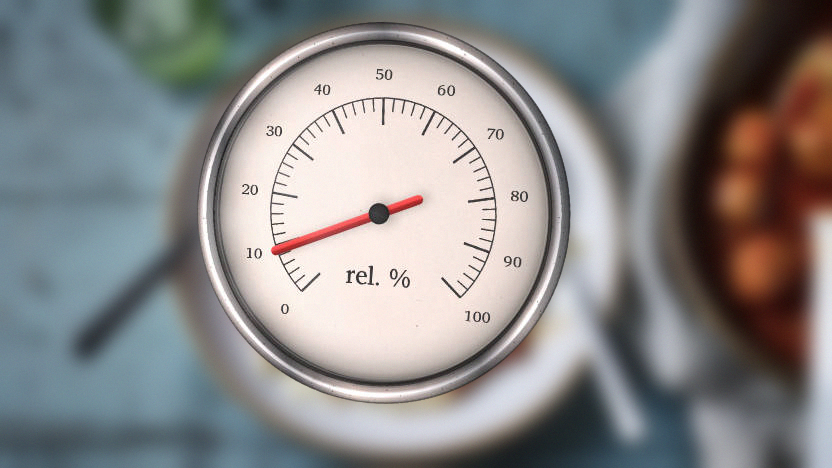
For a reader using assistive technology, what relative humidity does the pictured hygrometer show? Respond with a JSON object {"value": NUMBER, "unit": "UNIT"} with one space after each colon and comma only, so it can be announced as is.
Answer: {"value": 9, "unit": "%"}
